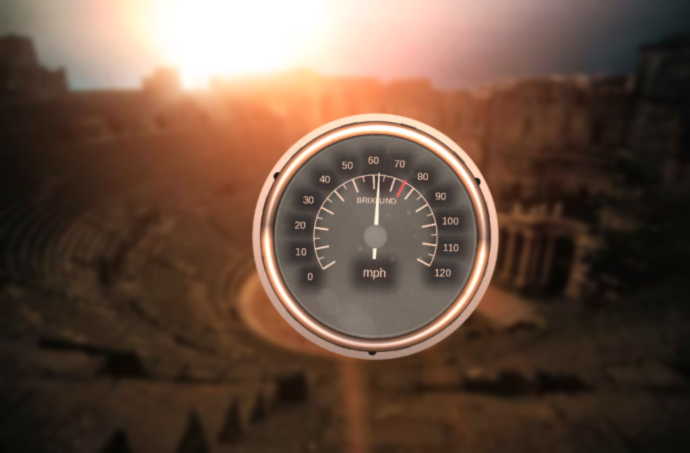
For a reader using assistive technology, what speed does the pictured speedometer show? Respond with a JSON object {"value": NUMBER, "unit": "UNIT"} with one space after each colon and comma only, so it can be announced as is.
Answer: {"value": 62.5, "unit": "mph"}
